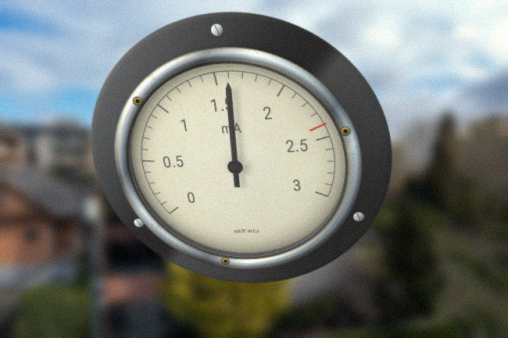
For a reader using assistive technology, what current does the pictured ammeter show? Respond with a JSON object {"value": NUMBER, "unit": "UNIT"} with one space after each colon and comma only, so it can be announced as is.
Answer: {"value": 1.6, "unit": "mA"}
